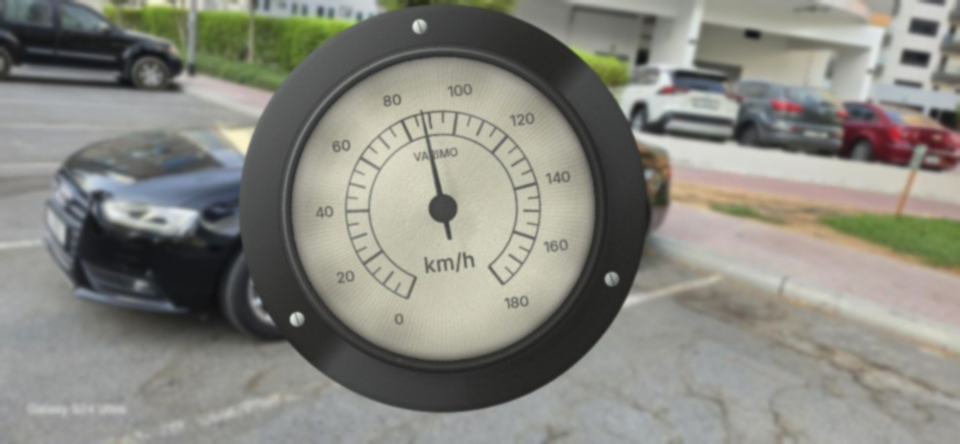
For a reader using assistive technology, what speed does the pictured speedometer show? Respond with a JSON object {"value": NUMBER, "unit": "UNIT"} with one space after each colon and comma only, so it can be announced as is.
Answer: {"value": 87.5, "unit": "km/h"}
